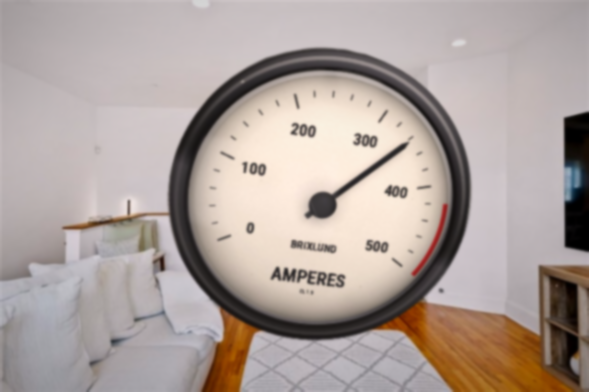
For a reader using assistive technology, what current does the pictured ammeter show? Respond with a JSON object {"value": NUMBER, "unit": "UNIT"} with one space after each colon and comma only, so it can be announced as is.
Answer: {"value": 340, "unit": "A"}
